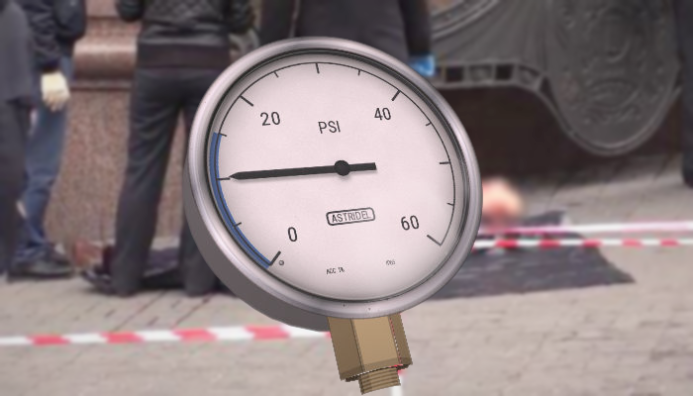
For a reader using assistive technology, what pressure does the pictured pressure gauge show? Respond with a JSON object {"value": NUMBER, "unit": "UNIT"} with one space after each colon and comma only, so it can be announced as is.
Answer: {"value": 10, "unit": "psi"}
